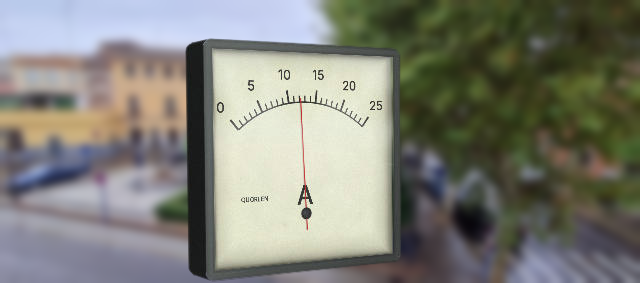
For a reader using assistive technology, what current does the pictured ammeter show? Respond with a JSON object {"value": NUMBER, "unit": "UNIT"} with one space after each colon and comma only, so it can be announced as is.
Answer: {"value": 12, "unit": "A"}
